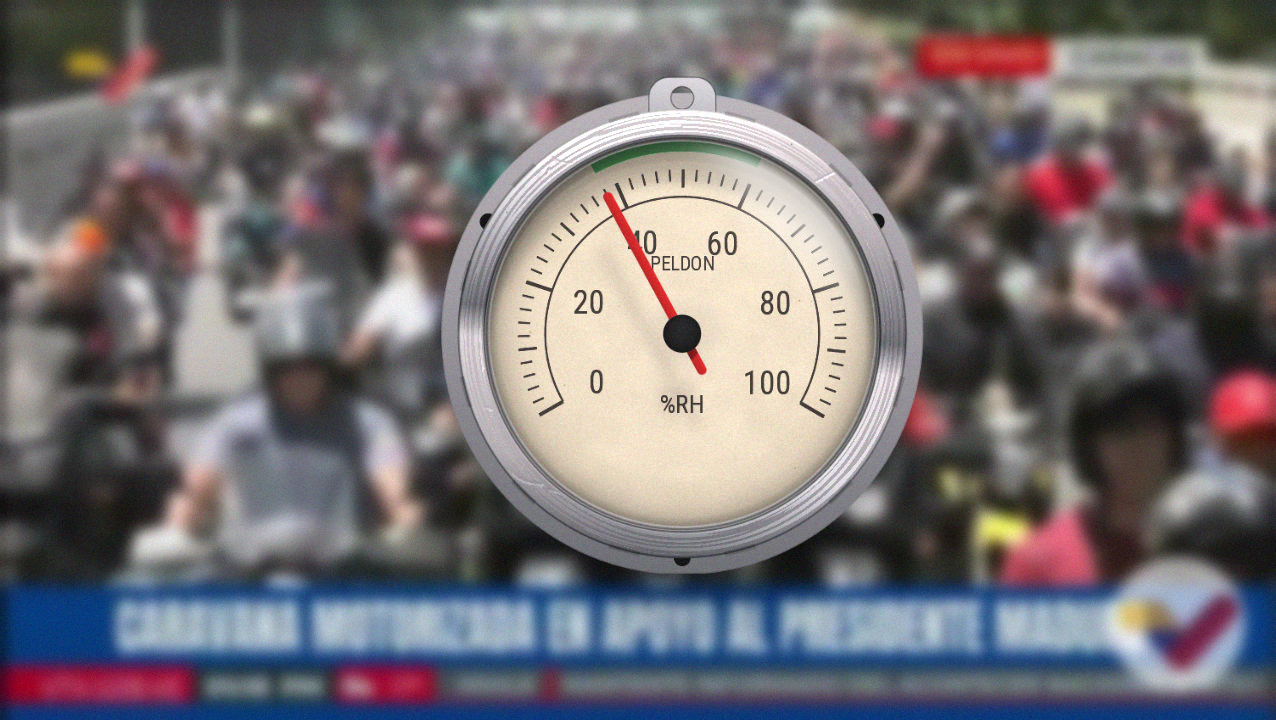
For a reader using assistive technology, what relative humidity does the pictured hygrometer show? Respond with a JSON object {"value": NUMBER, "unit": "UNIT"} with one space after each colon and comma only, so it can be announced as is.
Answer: {"value": 38, "unit": "%"}
